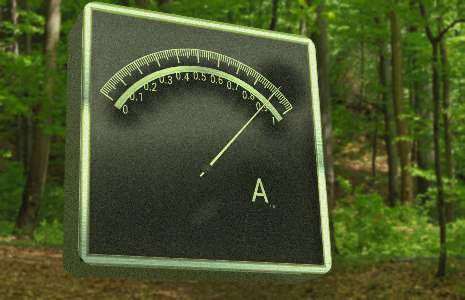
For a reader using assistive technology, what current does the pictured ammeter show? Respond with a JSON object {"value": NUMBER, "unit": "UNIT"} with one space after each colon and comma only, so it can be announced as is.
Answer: {"value": 0.9, "unit": "A"}
